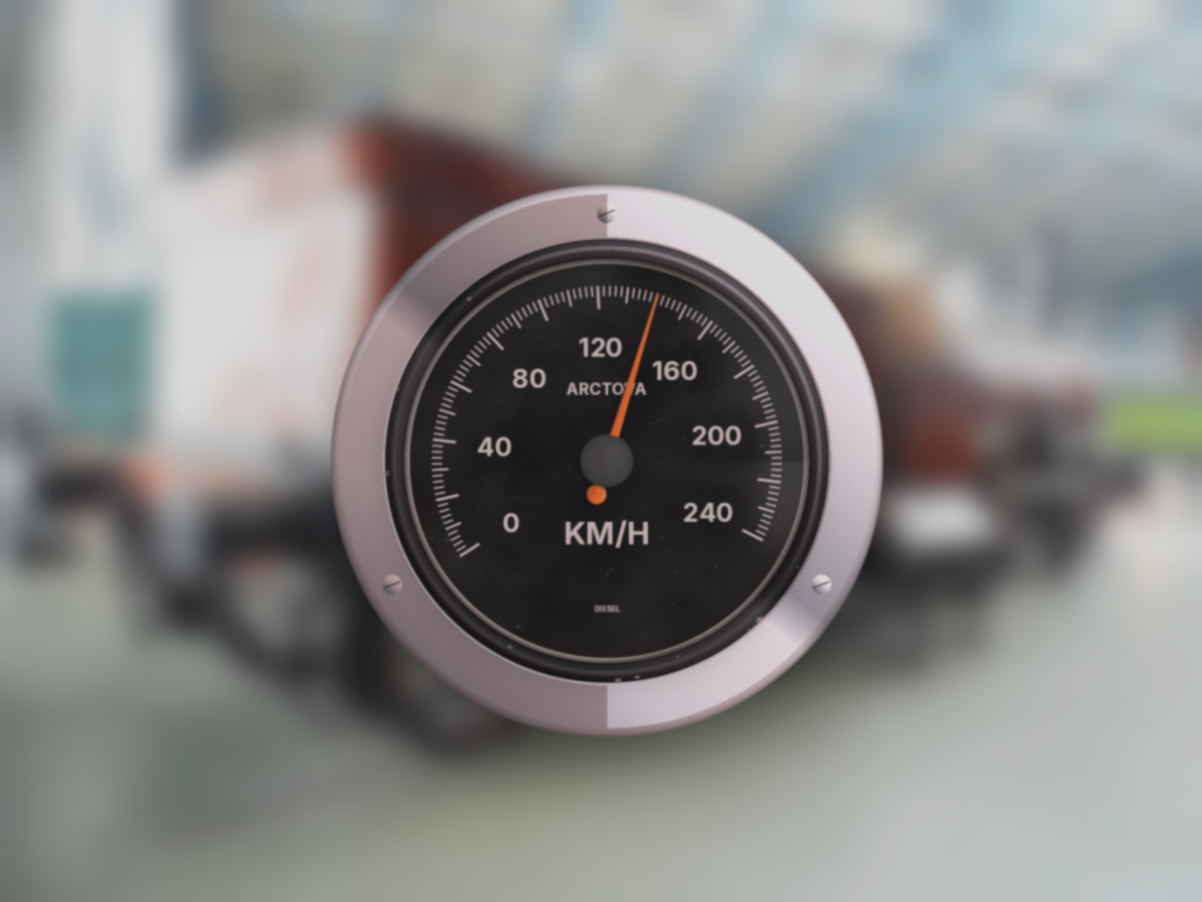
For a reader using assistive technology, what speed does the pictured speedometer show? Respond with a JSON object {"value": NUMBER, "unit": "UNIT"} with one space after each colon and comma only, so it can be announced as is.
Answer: {"value": 140, "unit": "km/h"}
